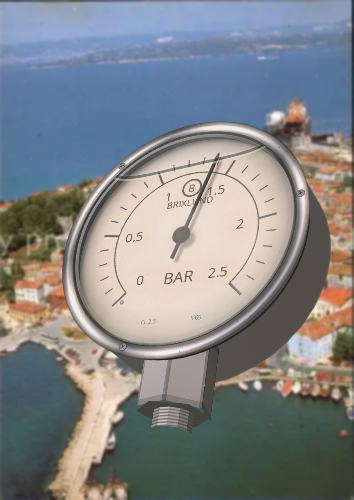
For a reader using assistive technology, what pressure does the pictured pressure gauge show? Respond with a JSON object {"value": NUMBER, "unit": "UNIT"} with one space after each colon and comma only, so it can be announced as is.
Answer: {"value": 1.4, "unit": "bar"}
